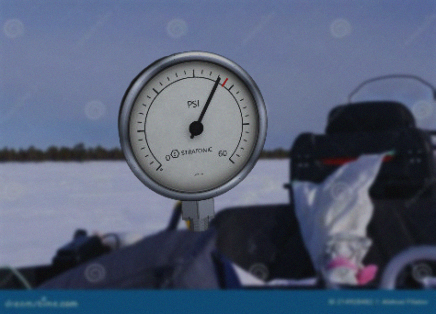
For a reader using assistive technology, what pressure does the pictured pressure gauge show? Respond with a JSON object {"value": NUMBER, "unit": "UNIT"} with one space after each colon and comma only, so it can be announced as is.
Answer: {"value": 36, "unit": "psi"}
